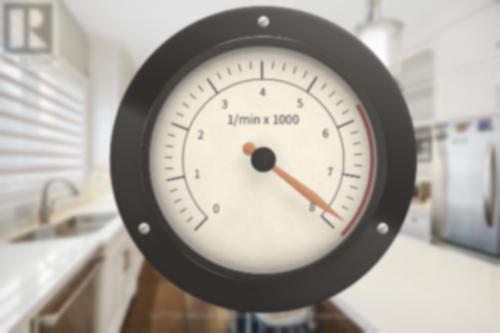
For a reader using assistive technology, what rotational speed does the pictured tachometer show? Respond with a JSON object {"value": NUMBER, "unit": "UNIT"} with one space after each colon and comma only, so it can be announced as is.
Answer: {"value": 7800, "unit": "rpm"}
